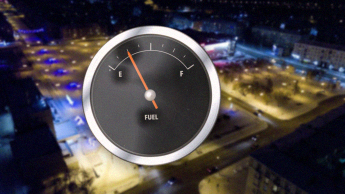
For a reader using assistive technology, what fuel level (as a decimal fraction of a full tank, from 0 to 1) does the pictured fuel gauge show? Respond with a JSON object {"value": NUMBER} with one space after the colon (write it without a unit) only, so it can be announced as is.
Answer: {"value": 0.25}
